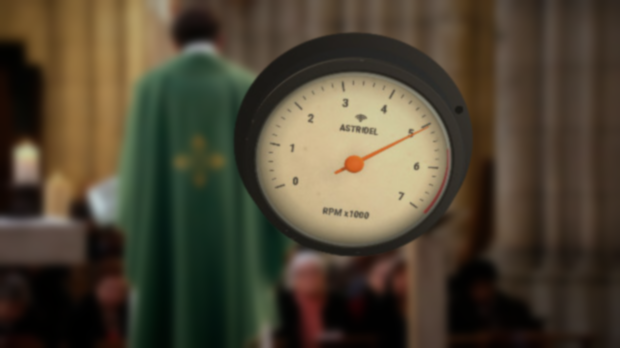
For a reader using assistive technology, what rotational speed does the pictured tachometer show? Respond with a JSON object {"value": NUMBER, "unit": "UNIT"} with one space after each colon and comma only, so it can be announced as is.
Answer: {"value": 5000, "unit": "rpm"}
